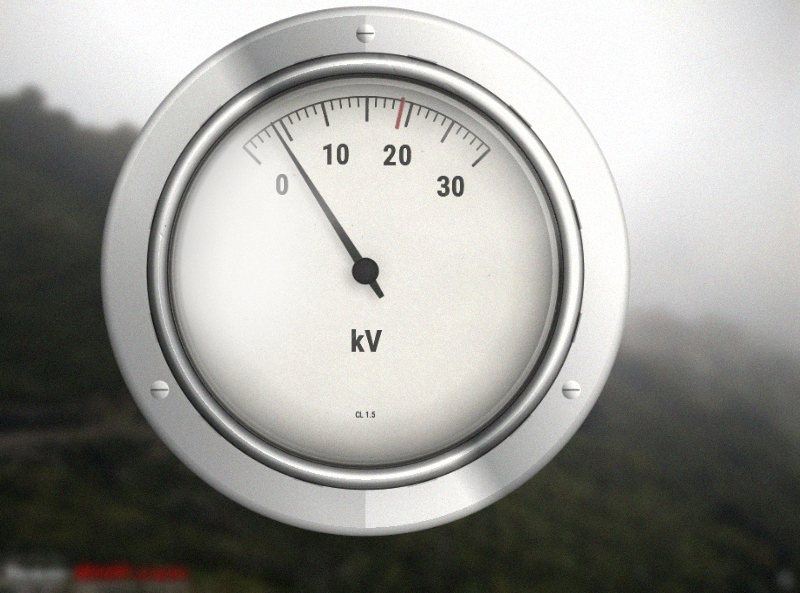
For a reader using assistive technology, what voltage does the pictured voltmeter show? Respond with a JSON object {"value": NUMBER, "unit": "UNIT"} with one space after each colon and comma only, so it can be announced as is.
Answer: {"value": 4, "unit": "kV"}
